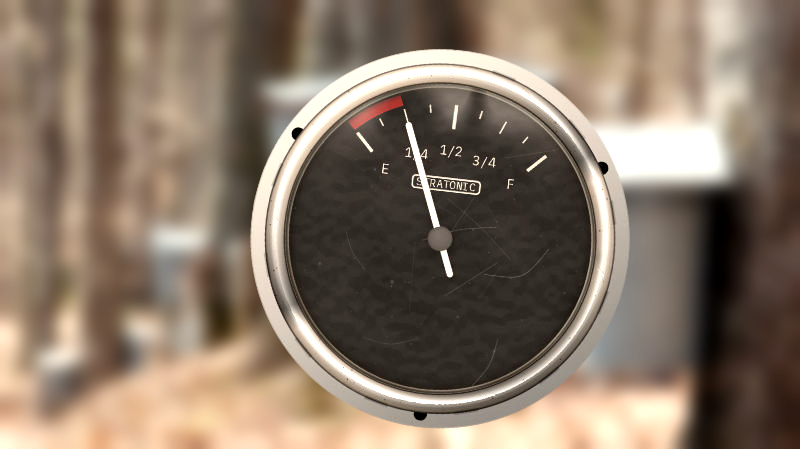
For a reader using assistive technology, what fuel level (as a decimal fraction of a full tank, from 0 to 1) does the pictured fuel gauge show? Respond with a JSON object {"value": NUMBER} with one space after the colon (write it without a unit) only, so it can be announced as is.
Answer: {"value": 0.25}
